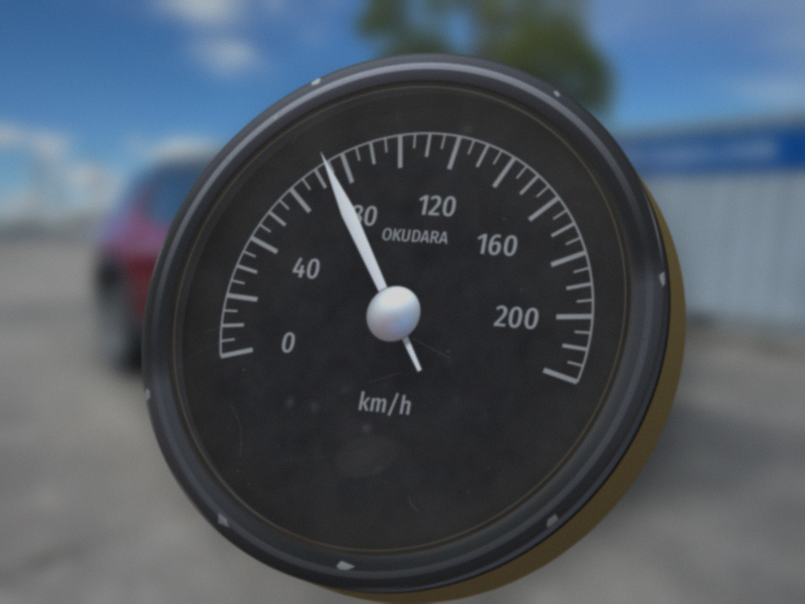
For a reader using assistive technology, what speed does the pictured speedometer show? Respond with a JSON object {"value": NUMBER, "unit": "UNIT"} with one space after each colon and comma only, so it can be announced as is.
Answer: {"value": 75, "unit": "km/h"}
